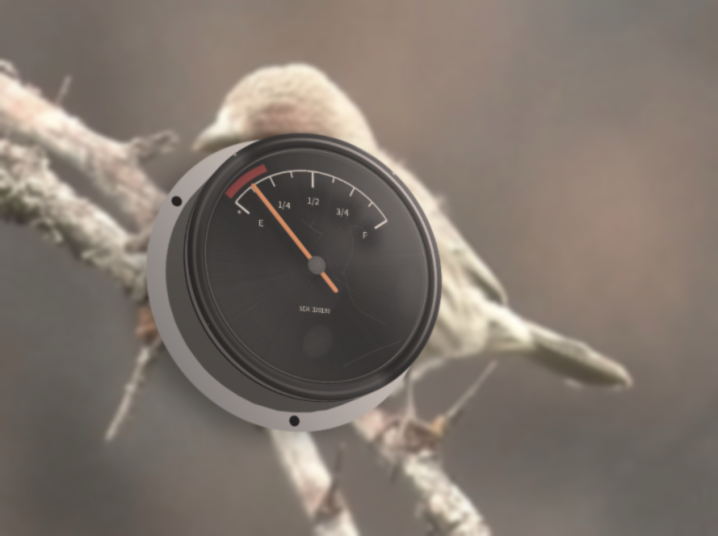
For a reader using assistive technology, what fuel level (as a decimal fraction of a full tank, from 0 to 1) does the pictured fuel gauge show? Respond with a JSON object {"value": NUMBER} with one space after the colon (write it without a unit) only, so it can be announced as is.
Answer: {"value": 0.125}
